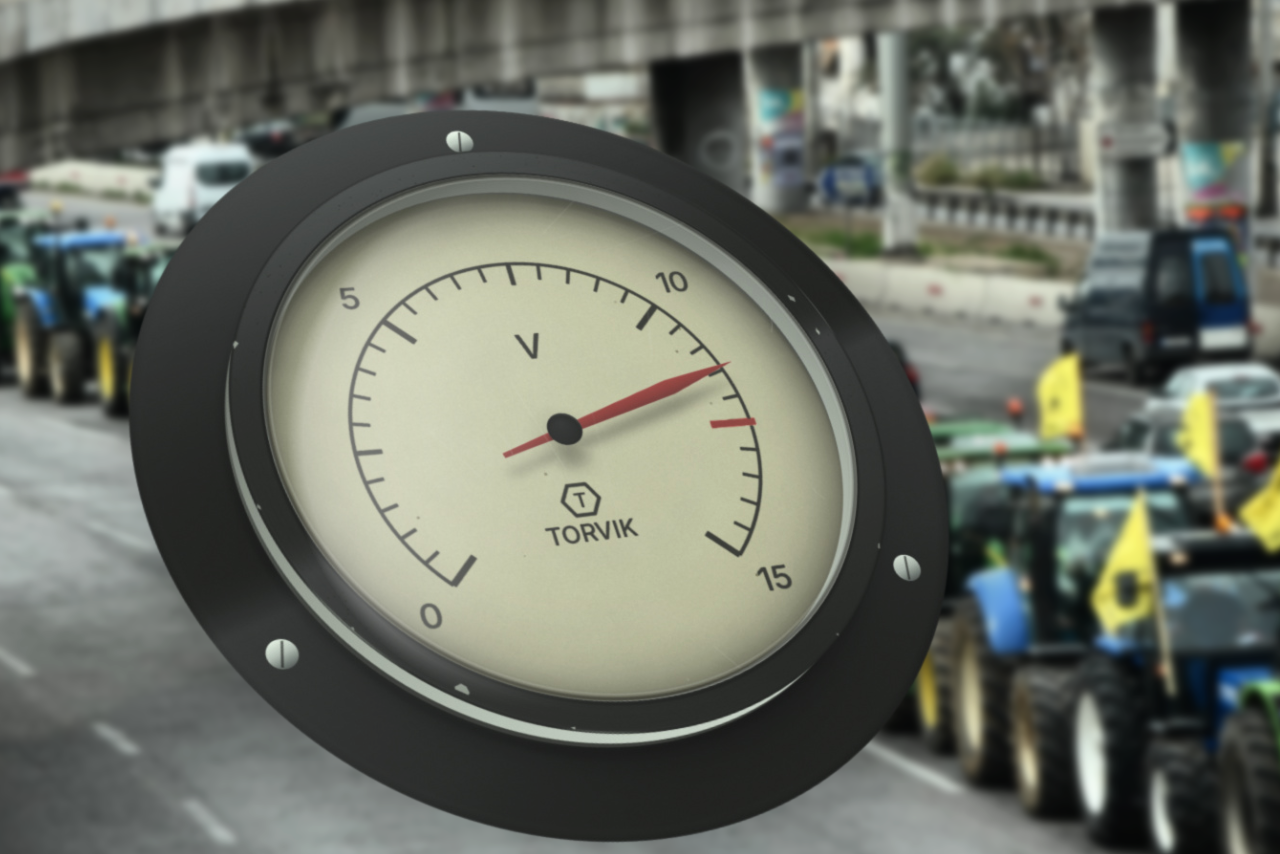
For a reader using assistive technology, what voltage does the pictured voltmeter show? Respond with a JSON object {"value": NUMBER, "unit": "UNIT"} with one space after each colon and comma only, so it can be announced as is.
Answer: {"value": 11.5, "unit": "V"}
